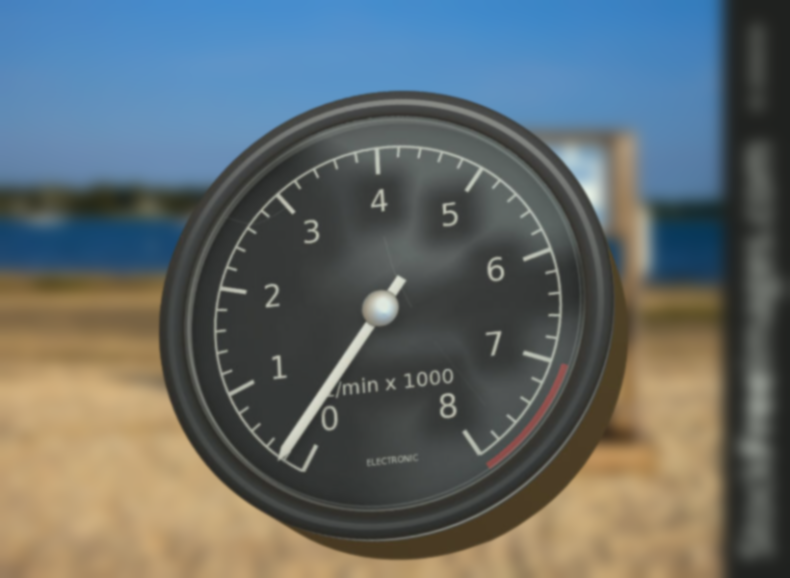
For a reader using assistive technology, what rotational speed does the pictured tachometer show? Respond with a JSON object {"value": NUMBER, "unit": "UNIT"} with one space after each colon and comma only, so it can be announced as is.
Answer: {"value": 200, "unit": "rpm"}
